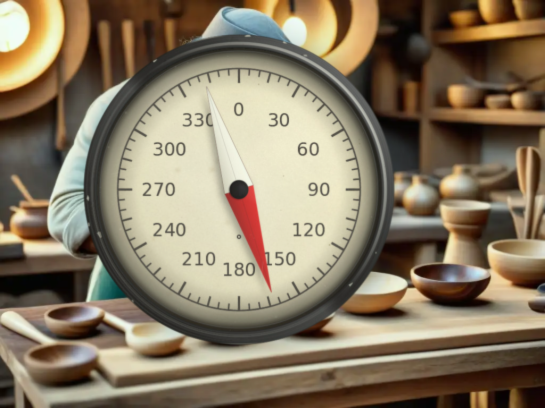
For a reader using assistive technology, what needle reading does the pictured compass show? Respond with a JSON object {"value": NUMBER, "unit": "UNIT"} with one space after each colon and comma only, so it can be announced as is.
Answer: {"value": 162.5, "unit": "°"}
